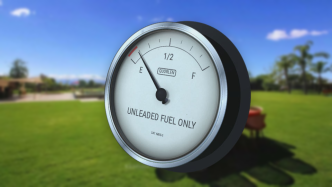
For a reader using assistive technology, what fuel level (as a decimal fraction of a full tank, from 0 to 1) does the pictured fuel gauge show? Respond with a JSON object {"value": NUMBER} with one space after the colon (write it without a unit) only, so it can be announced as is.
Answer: {"value": 0.125}
